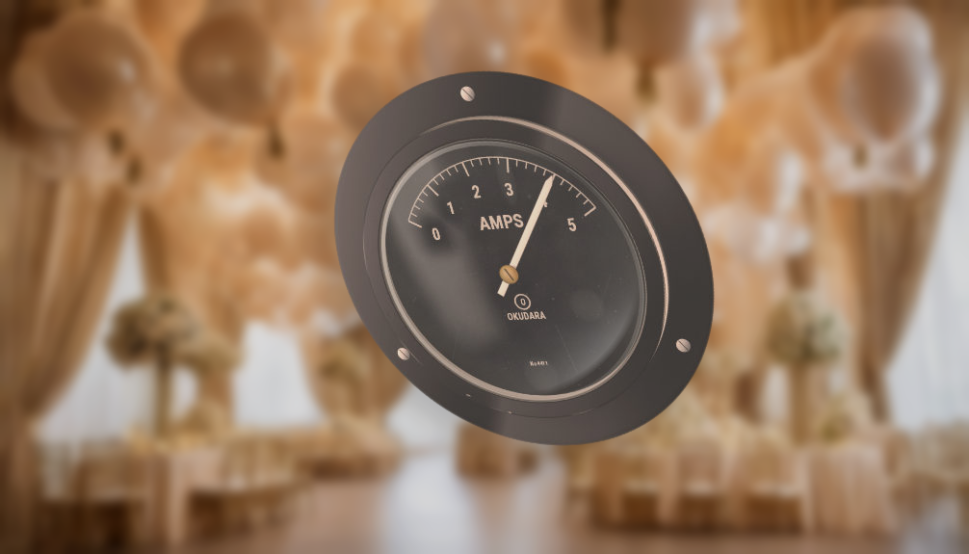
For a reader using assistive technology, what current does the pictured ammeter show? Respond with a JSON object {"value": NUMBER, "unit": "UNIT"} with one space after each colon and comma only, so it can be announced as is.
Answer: {"value": 4, "unit": "A"}
